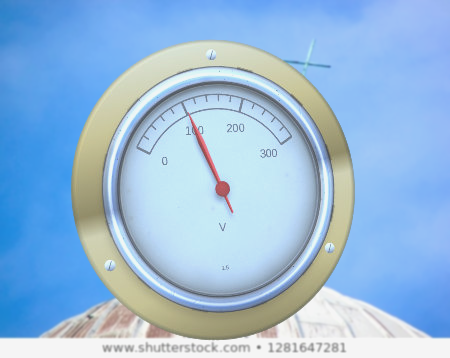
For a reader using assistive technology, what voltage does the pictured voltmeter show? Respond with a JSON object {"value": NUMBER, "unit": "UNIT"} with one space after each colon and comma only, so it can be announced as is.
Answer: {"value": 100, "unit": "V"}
